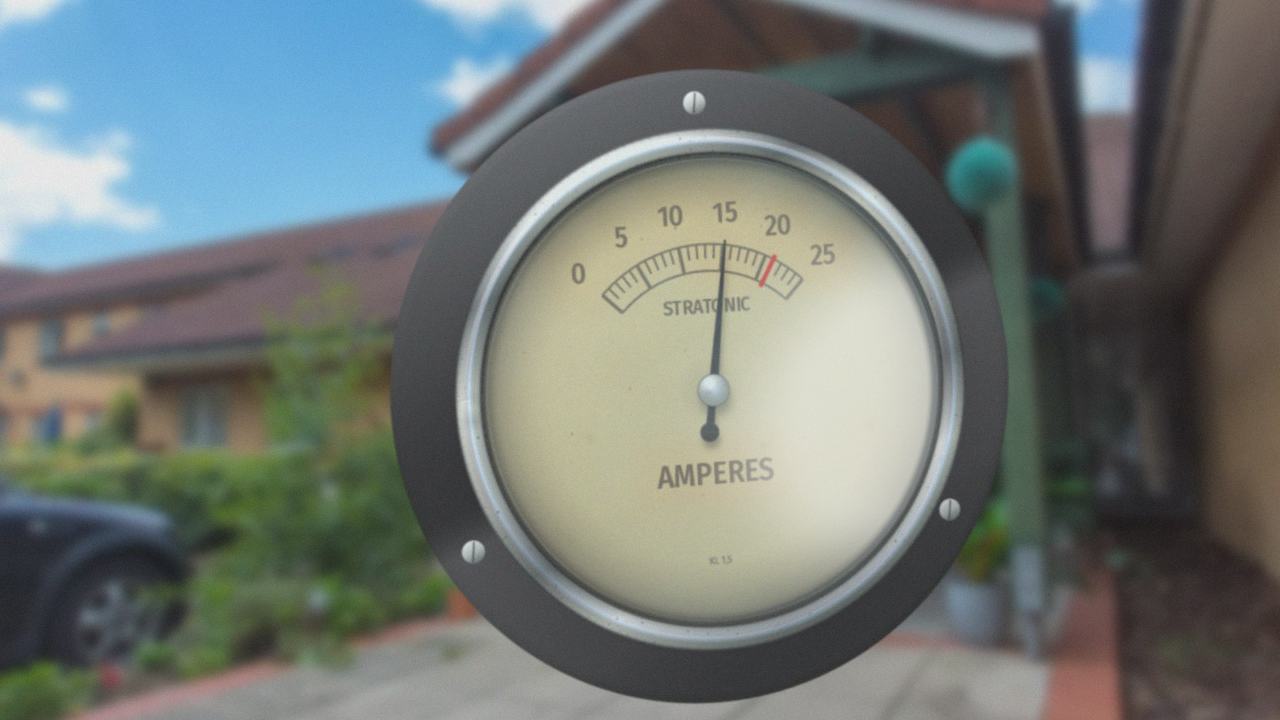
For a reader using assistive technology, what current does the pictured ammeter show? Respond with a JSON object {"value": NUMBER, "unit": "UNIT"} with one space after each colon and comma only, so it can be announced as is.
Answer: {"value": 15, "unit": "A"}
